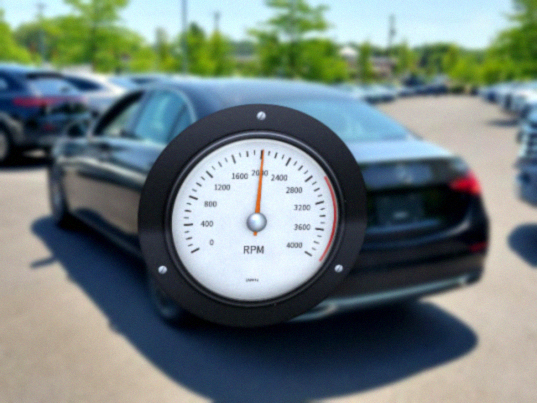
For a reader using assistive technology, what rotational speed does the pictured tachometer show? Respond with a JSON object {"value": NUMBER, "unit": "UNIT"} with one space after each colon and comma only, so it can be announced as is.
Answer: {"value": 2000, "unit": "rpm"}
